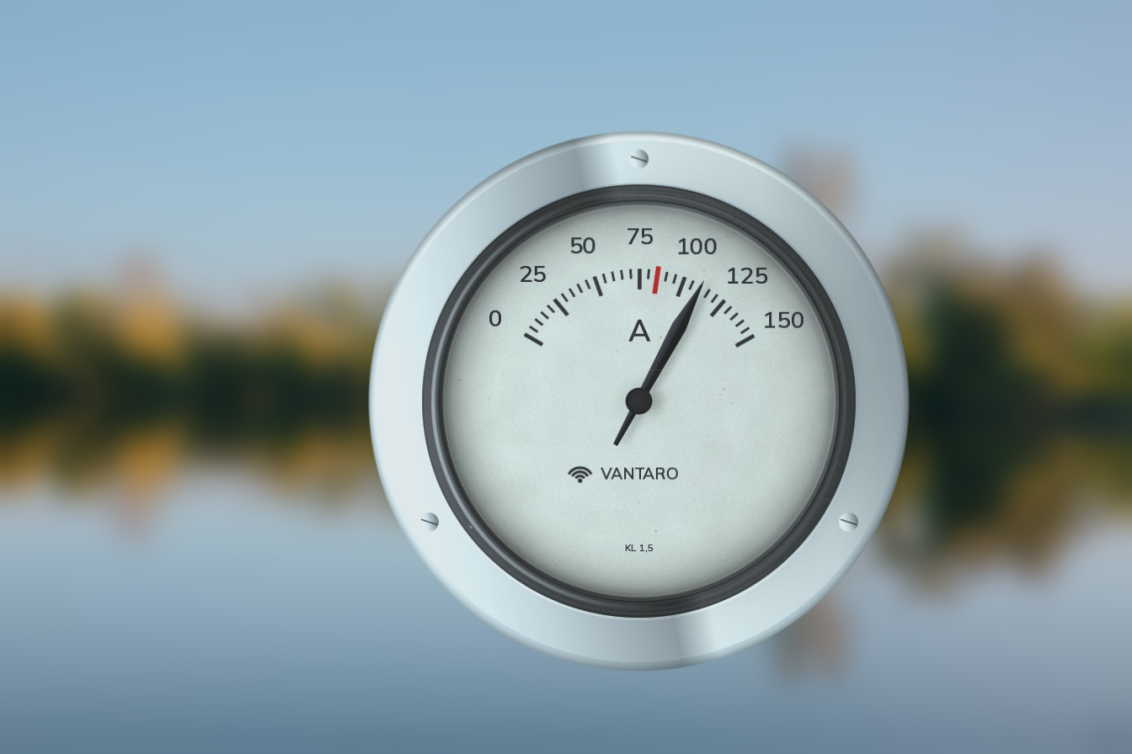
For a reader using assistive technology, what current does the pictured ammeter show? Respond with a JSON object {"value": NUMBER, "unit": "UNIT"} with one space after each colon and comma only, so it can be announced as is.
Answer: {"value": 110, "unit": "A"}
